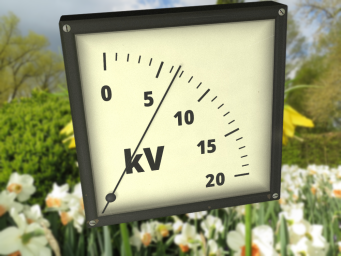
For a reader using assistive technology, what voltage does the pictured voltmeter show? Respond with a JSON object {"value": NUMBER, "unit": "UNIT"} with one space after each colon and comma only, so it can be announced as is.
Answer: {"value": 6.5, "unit": "kV"}
